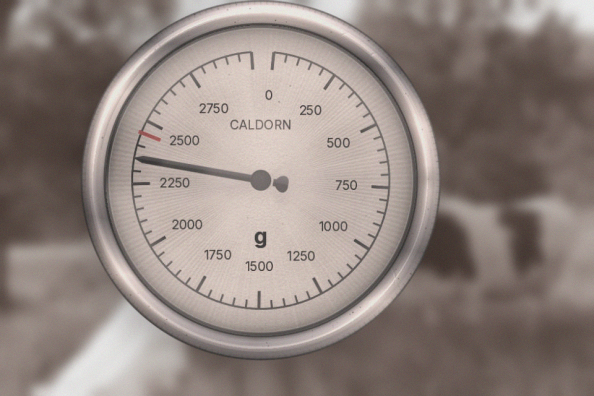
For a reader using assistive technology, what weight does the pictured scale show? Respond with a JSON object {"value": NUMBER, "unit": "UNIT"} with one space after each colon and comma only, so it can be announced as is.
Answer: {"value": 2350, "unit": "g"}
